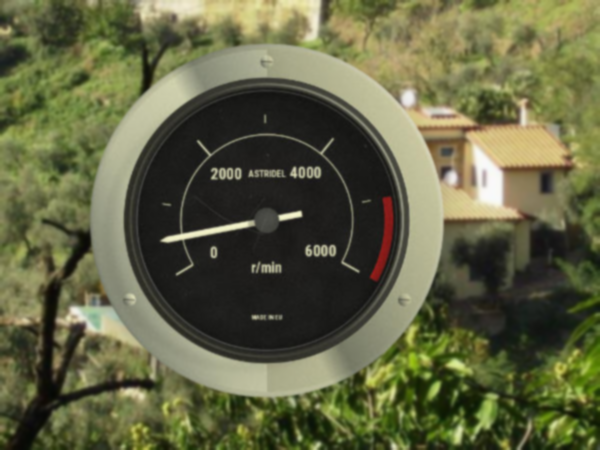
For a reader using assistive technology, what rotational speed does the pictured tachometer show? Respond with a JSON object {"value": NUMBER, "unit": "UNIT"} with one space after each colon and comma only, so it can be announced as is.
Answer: {"value": 500, "unit": "rpm"}
